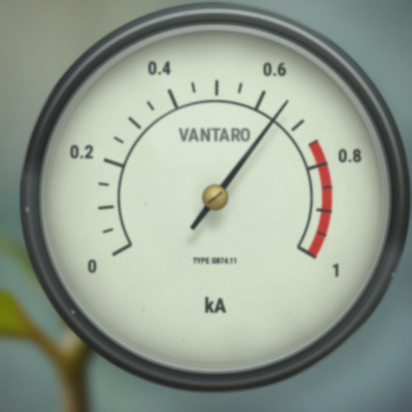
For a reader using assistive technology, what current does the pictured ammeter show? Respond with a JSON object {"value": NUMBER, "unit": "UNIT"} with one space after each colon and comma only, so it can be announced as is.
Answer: {"value": 0.65, "unit": "kA"}
